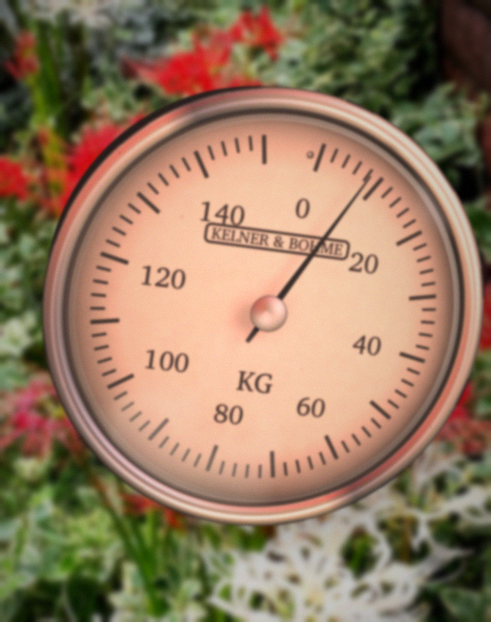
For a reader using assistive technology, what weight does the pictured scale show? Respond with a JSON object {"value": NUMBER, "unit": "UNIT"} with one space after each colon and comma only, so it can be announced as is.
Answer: {"value": 8, "unit": "kg"}
